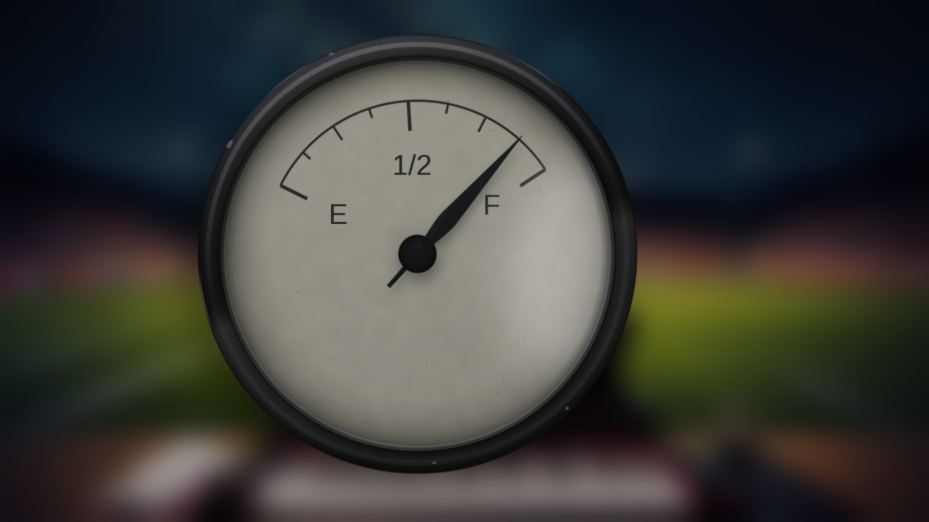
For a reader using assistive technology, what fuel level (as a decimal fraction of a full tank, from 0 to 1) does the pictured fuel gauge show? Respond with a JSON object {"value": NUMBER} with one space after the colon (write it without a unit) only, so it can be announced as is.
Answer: {"value": 0.875}
